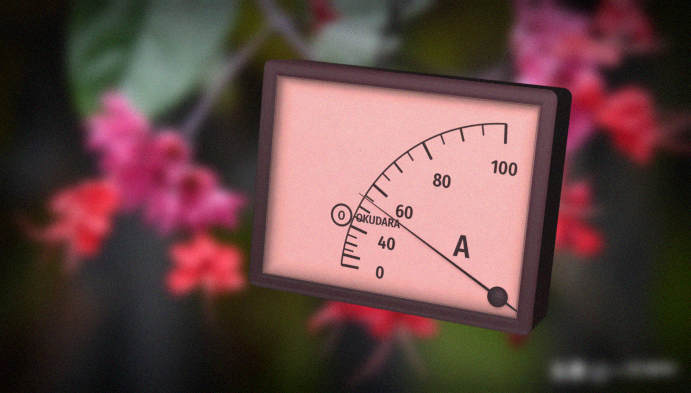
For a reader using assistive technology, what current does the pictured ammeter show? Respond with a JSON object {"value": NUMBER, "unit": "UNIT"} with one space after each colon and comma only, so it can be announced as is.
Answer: {"value": 55, "unit": "A"}
